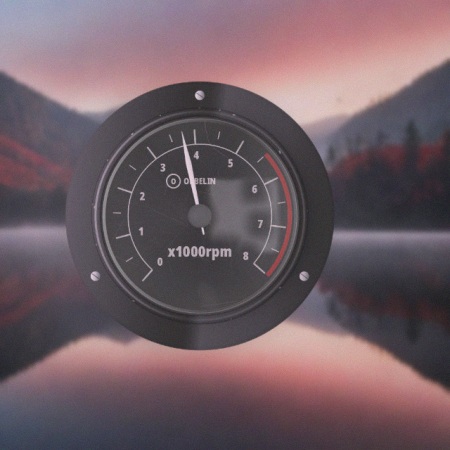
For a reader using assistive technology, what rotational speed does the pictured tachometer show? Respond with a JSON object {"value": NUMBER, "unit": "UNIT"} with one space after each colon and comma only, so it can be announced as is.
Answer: {"value": 3750, "unit": "rpm"}
